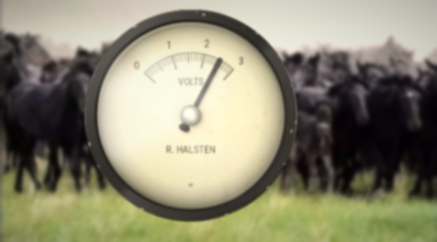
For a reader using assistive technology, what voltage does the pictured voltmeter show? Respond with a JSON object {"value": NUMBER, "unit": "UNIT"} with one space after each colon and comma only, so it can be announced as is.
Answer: {"value": 2.5, "unit": "V"}
